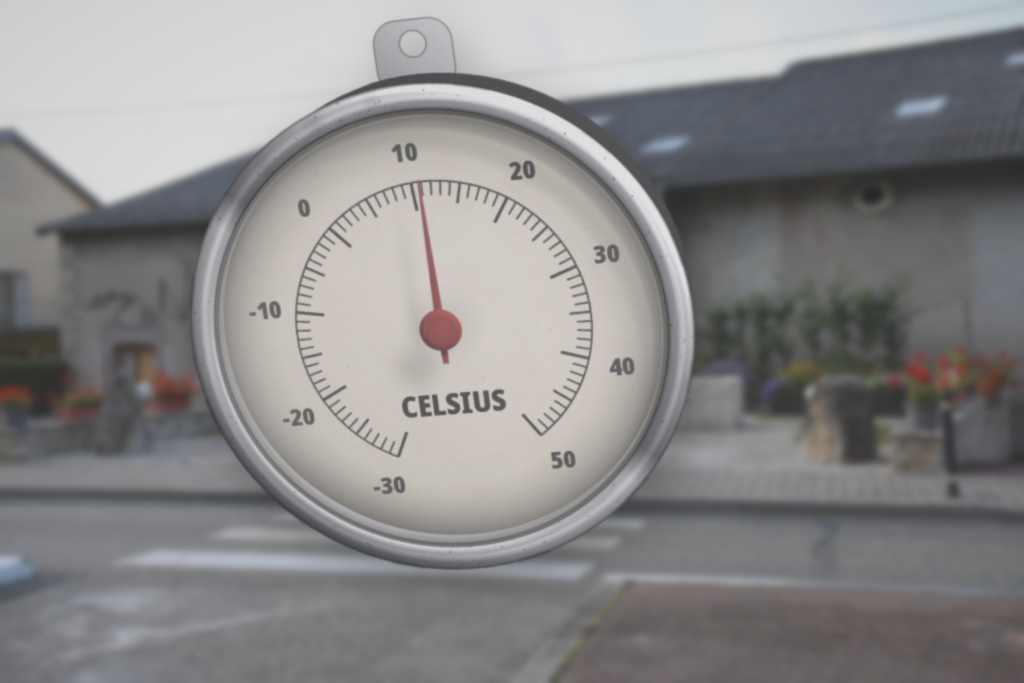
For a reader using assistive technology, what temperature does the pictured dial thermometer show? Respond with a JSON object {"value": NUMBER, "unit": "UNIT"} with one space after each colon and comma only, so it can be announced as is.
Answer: {"value": 11, "unit": "°C"}
